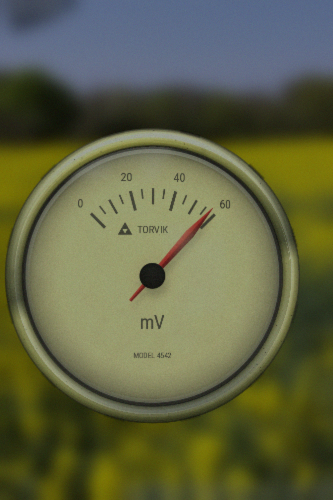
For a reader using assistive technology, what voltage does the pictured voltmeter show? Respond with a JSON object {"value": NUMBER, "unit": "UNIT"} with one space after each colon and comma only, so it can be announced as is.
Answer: {"value": 57.5, "unit": "mV"}
